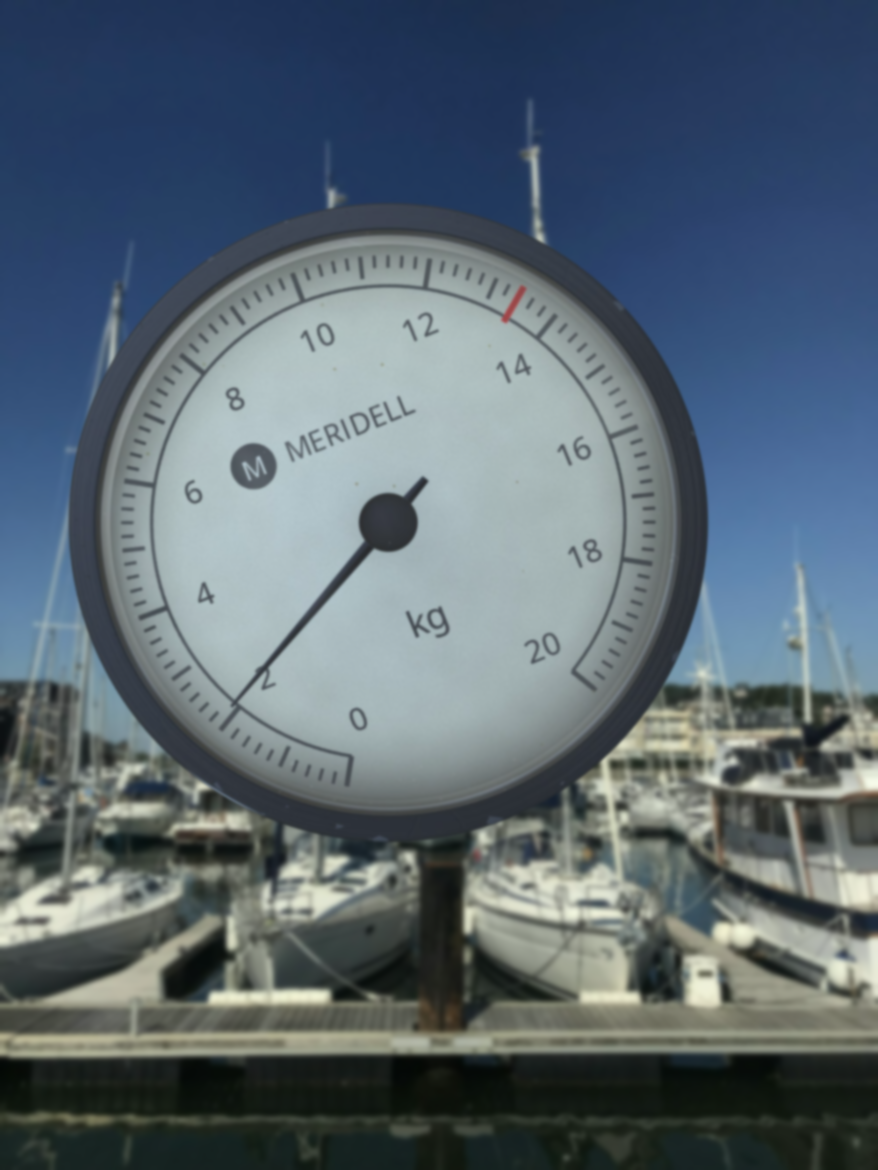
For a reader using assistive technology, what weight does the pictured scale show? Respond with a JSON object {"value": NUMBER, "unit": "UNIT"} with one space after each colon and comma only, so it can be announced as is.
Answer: {"value": 2.1, "unit": "kg"}
